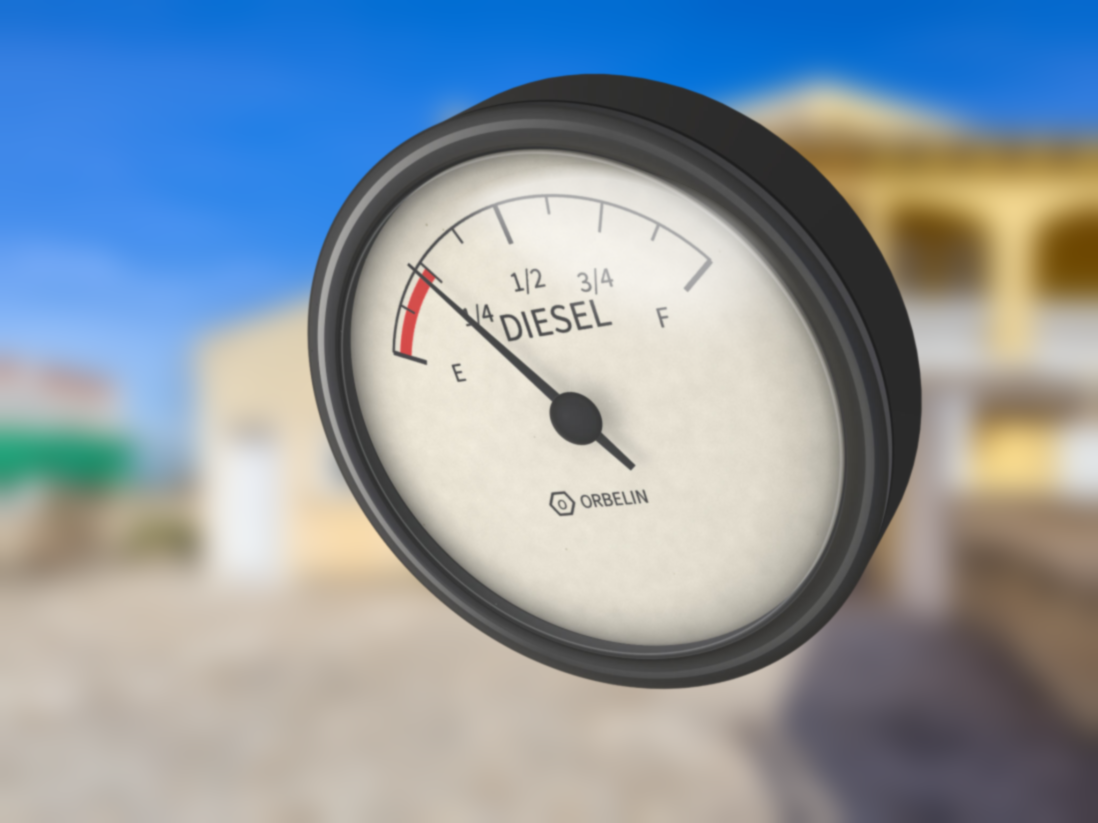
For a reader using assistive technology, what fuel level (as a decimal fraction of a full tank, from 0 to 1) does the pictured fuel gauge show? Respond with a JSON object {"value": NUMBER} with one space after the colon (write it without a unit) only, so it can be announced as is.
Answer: {"value": 0.25}
